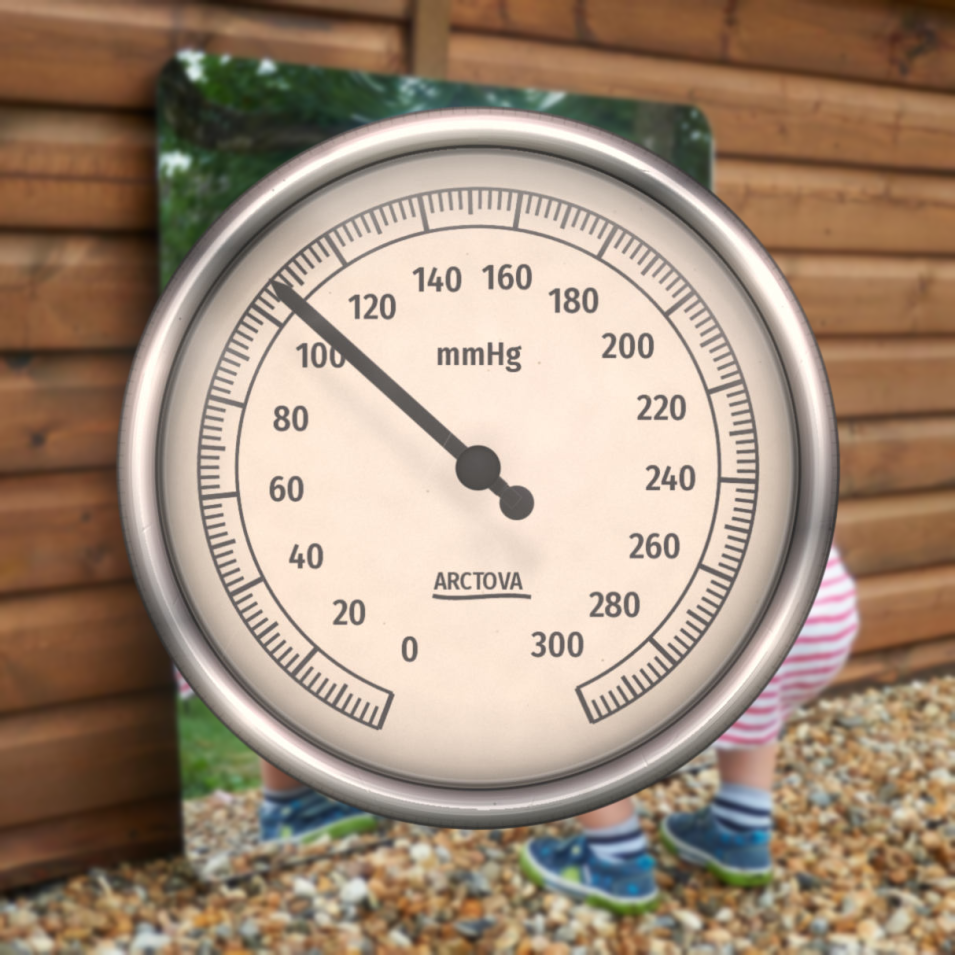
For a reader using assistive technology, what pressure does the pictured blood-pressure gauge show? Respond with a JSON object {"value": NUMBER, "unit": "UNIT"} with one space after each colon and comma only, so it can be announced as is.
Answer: {"value": 106, "unit": "mmHg"}
